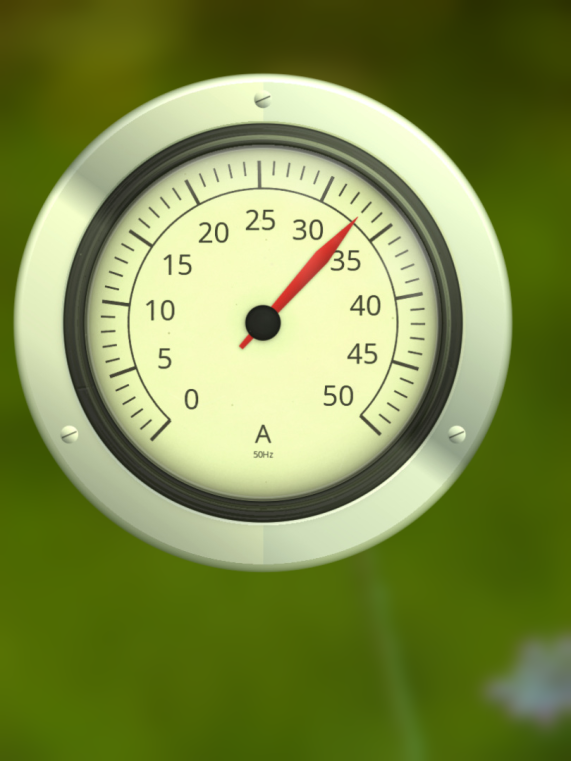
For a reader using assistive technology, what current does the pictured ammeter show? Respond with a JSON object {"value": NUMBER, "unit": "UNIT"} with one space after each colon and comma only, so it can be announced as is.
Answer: {"value": 33, "unit": "A"}
